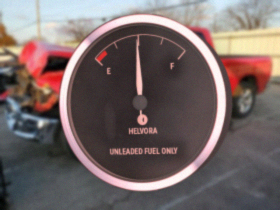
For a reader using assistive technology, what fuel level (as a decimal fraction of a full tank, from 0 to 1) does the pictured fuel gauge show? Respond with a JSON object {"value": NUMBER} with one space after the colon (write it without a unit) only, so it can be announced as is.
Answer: {"value": 0.5}
